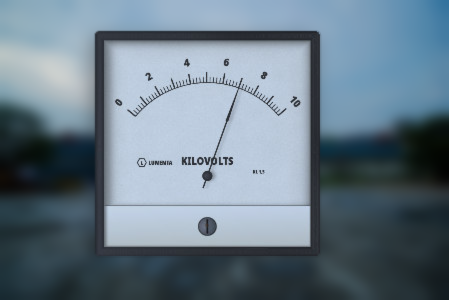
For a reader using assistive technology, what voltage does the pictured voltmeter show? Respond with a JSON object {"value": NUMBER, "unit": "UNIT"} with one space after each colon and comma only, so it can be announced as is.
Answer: {"value": 7, "unit": "kV"}
